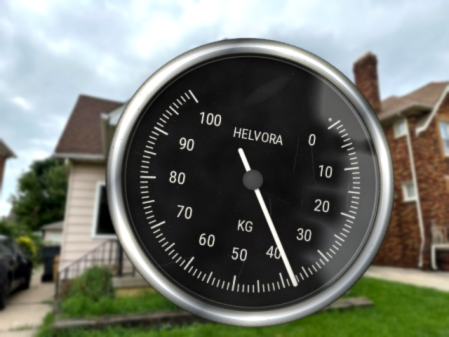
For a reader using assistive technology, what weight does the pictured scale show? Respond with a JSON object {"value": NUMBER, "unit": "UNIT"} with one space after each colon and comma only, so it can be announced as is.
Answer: {"value": 38, "unit": "kg"}
